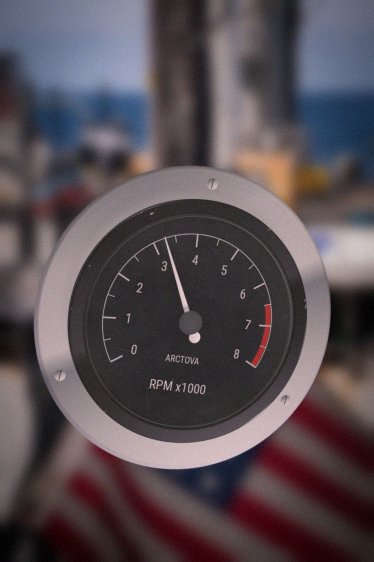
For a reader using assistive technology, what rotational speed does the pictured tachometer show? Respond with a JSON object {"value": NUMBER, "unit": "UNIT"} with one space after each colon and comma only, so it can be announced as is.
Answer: {"value": 3250, "unit": "rpm"}
